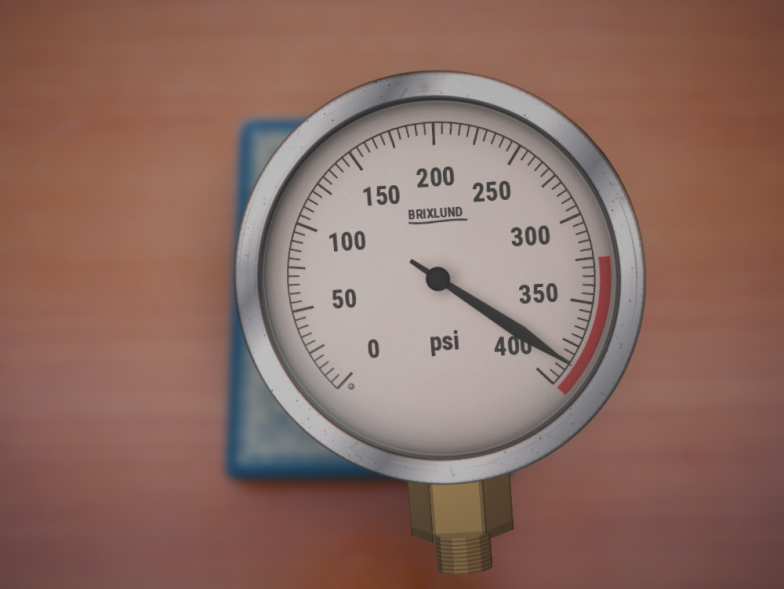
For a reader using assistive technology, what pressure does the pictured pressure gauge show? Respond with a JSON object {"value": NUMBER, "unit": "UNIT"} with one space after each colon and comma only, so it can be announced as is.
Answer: {"value": 385, "unit": "psi"}
